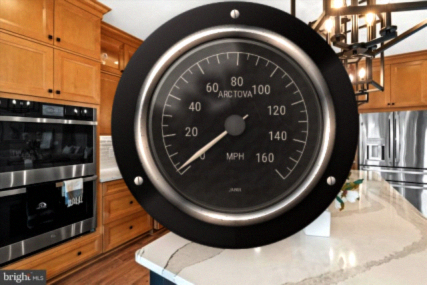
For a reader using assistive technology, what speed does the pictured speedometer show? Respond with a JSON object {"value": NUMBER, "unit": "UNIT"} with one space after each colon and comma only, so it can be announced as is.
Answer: {"value": 2.5, "unit": "mph"}
